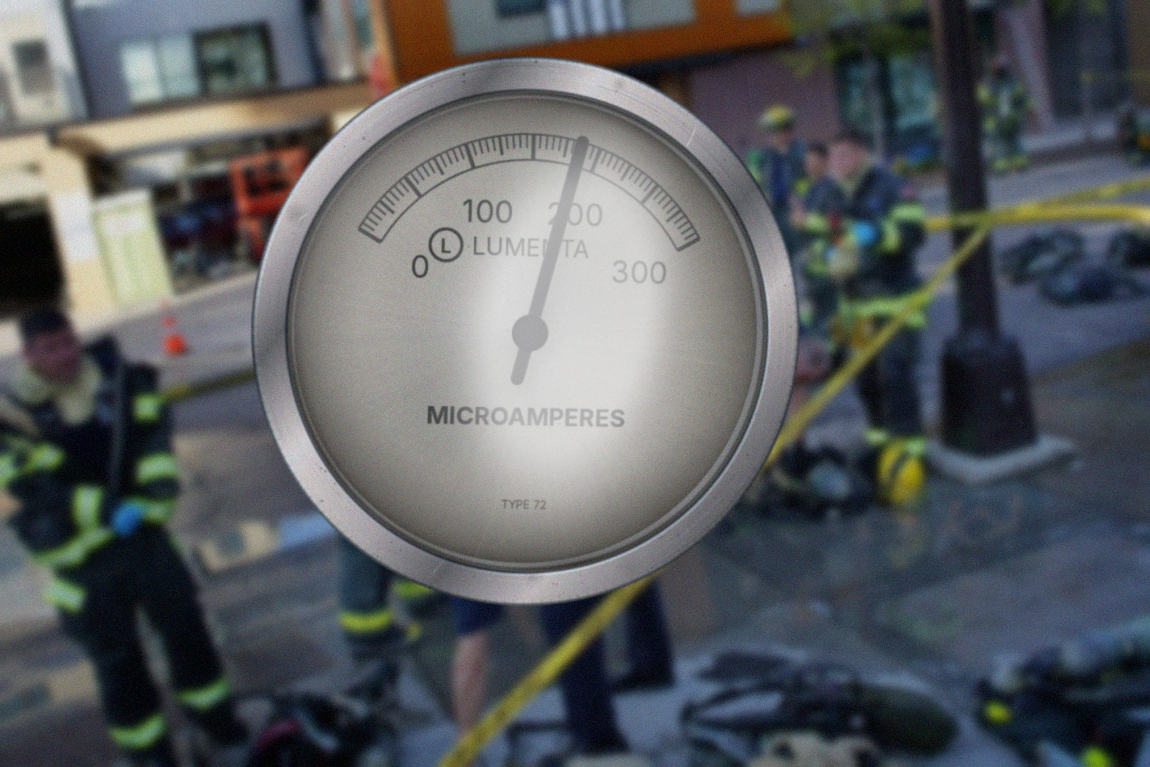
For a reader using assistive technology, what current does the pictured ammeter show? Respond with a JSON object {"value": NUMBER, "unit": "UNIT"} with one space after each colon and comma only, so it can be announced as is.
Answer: {"value": 185, "unit": "µA"}
